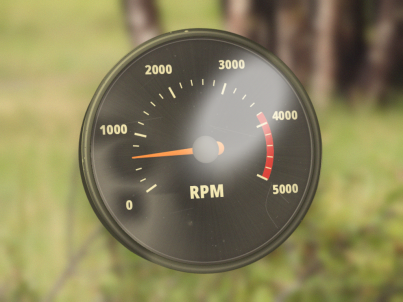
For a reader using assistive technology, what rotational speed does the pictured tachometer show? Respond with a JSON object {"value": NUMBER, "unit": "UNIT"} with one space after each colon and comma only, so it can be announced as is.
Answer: {"value": 600, "unit": "rpm"}
